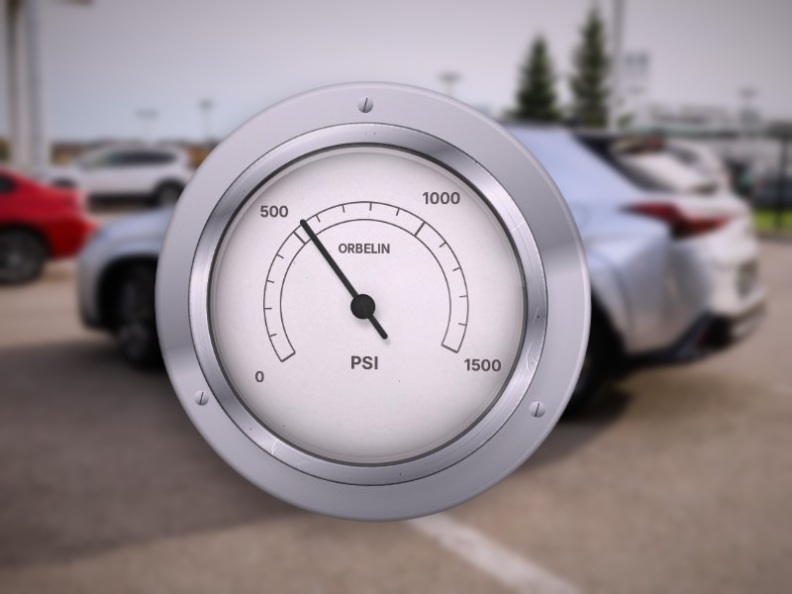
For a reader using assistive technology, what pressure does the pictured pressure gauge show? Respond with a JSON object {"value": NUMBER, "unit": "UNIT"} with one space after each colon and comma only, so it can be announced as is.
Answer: {"value": 550, "unit": "psi"}
